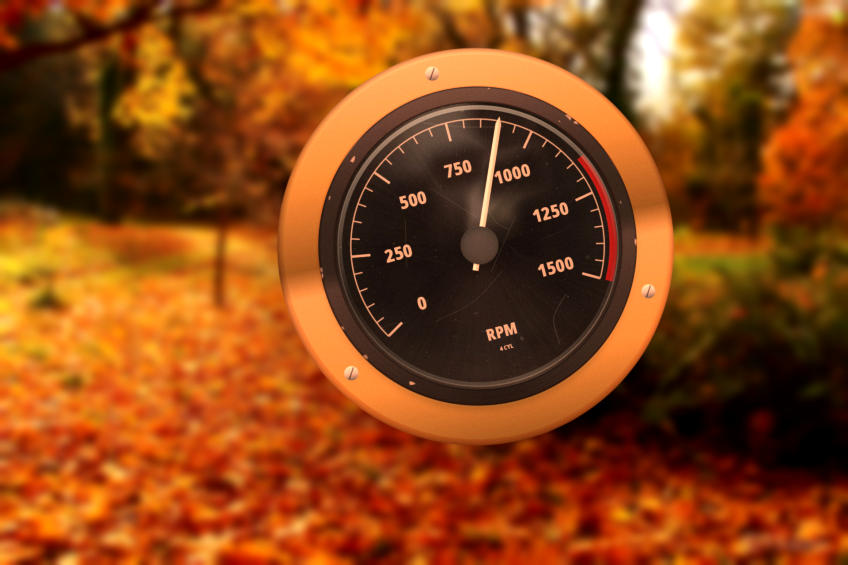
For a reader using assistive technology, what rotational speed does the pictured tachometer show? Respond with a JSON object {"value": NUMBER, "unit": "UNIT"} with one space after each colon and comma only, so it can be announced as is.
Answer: {"value": 900, "unit": "rpm"}
